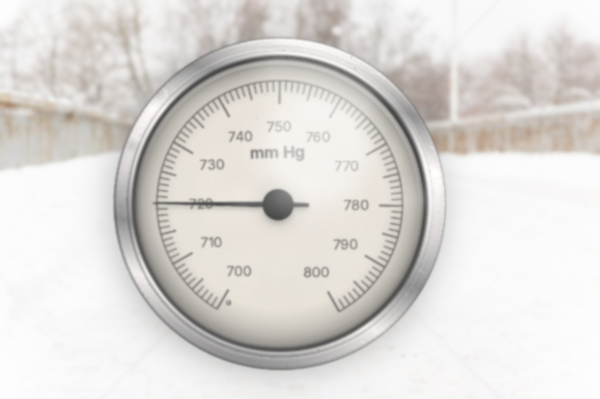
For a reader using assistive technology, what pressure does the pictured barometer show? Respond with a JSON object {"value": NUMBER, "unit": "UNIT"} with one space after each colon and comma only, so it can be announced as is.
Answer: {"value": 720, "unit": "mmHg"}
